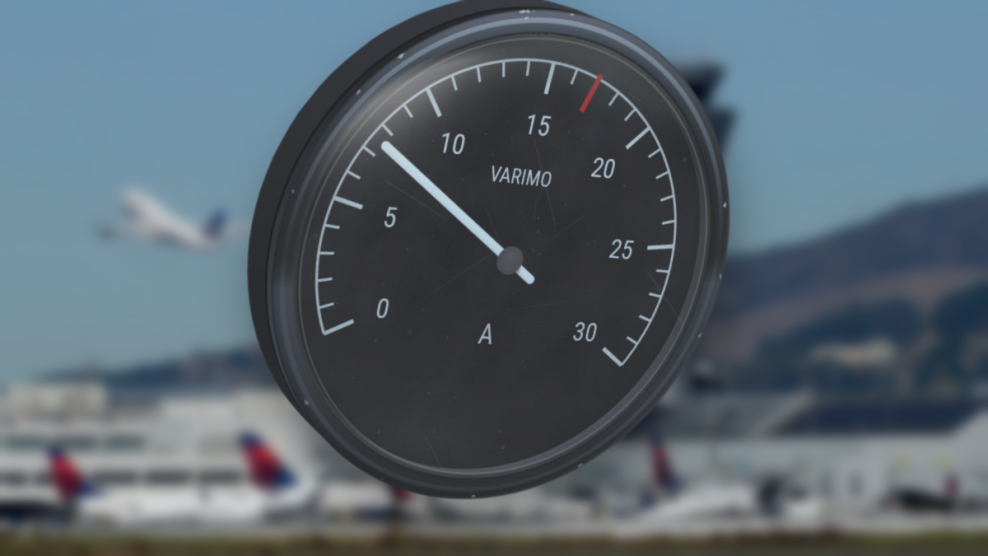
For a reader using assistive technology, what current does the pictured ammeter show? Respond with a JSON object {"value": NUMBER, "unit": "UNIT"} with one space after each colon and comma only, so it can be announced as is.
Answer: {"value": 7.5, "unit": "A"}
